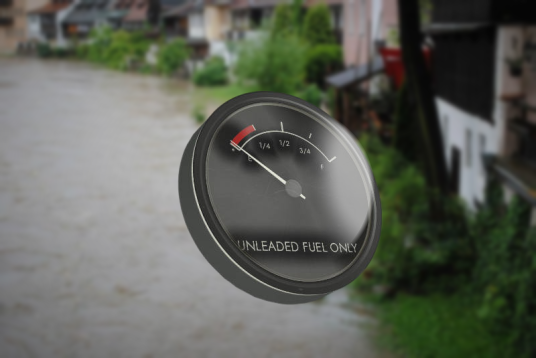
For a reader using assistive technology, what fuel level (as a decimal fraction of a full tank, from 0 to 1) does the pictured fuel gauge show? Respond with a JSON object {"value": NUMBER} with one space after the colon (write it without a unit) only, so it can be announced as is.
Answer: {"value": 0}
